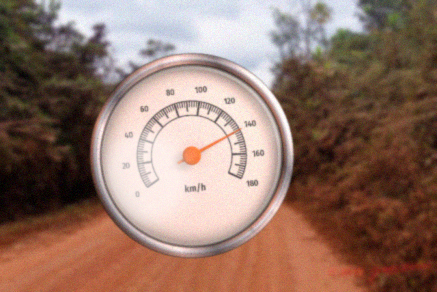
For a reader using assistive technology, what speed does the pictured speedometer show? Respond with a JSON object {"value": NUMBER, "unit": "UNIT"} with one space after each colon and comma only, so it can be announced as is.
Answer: {"value": 140, "unit": "km/h"}
